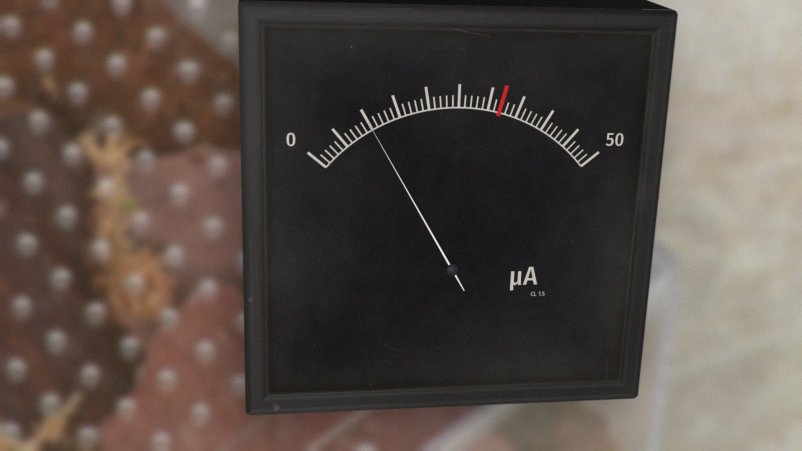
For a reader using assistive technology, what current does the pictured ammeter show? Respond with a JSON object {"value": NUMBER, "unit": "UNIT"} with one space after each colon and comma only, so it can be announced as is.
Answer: {"value": 10, "unit": "µA"}
